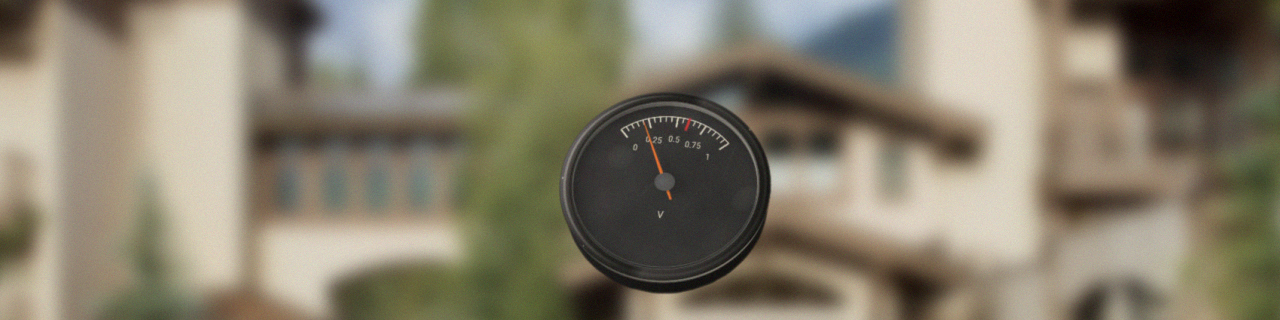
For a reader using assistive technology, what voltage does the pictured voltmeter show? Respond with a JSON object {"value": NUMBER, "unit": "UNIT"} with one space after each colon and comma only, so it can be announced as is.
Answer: {"value": 0.2, "unit": "V"}
